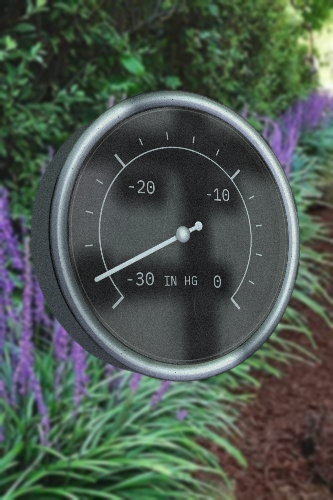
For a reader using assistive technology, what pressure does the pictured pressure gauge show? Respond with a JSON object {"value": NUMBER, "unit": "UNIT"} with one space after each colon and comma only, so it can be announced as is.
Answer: {"value": -28, "unit": "inHg"}
